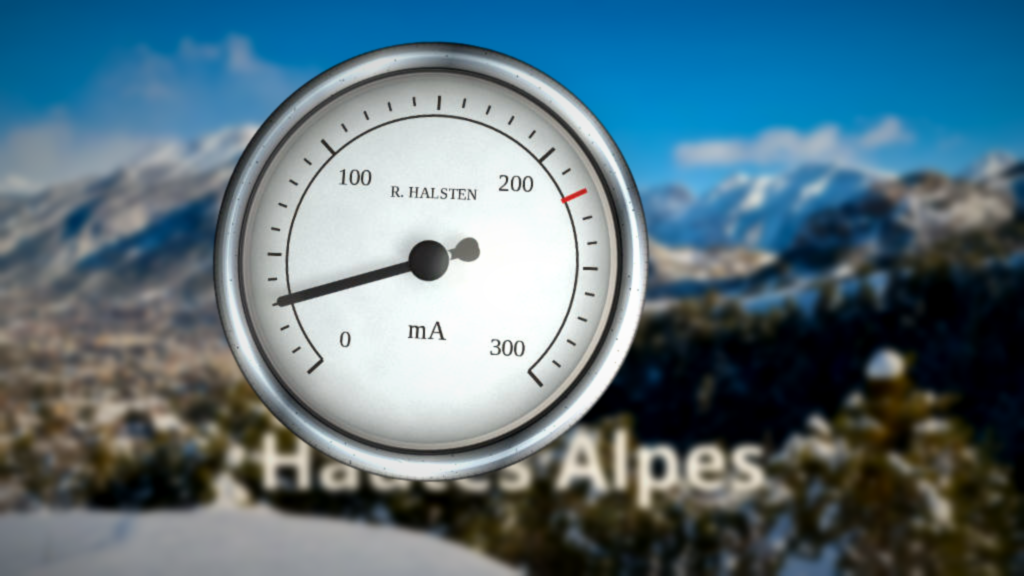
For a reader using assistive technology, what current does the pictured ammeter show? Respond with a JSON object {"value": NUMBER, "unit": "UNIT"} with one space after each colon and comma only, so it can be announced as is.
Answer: {"value": 30, "unit": "mA"}
